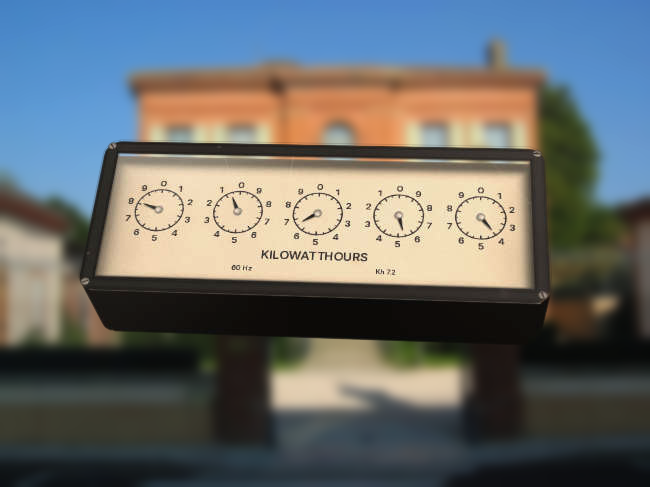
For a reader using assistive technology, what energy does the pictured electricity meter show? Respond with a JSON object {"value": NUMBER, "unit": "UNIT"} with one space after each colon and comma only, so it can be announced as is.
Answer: {"value": 80654, "unit": "kWh"}
